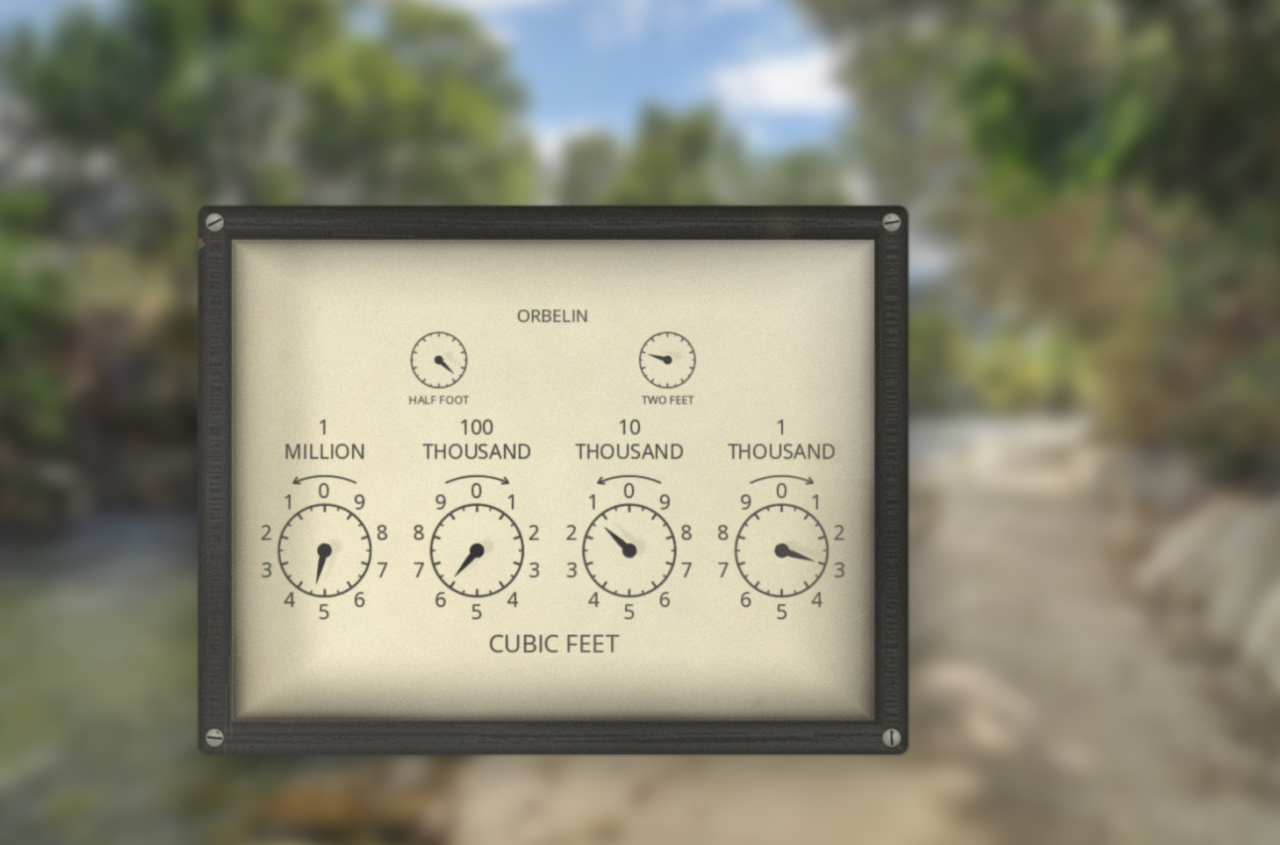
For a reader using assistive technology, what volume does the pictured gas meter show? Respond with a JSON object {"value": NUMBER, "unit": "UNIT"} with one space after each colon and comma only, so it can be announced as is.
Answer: {"value": 461300, "unit": "ft³"}
